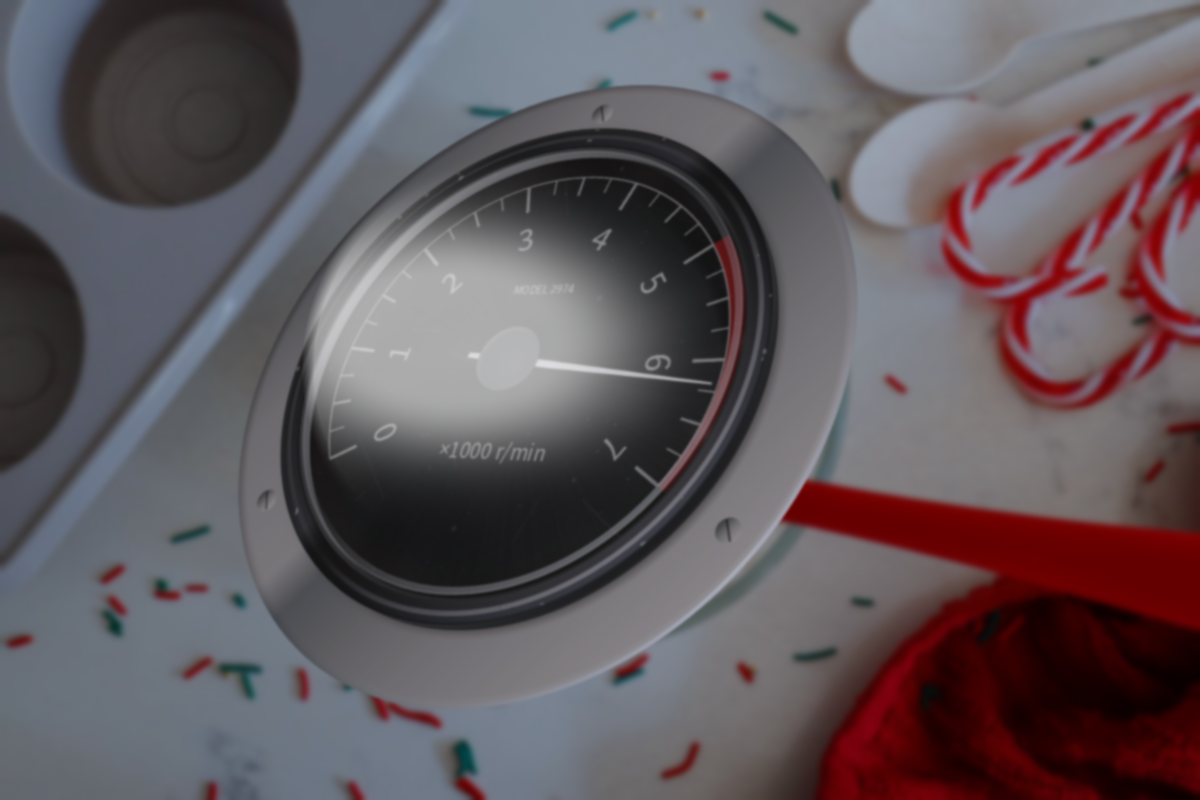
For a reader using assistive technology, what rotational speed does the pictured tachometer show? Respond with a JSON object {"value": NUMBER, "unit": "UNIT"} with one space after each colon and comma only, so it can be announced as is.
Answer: {"value": 6250, "unit": "rpm"}
